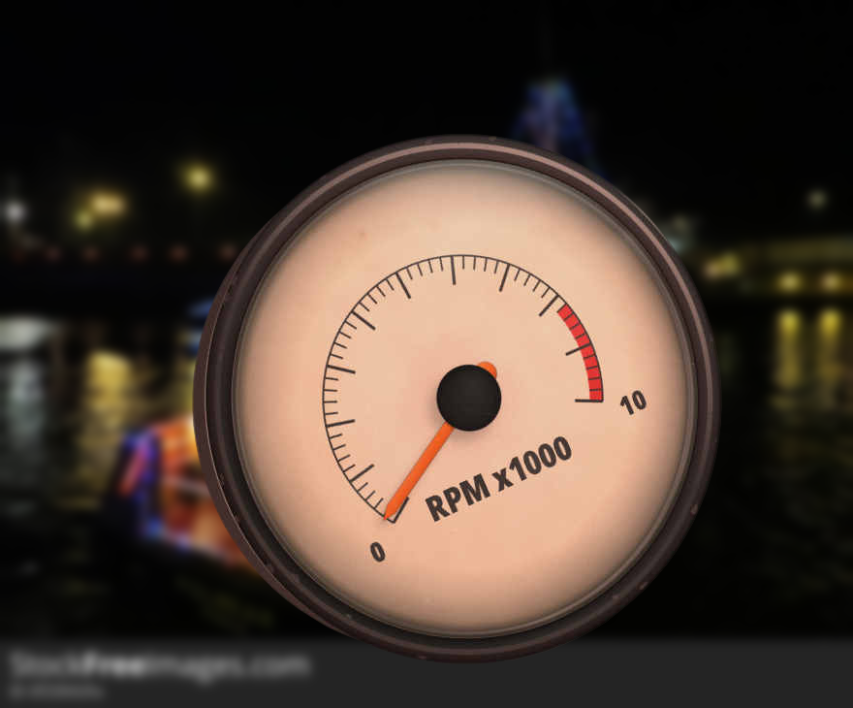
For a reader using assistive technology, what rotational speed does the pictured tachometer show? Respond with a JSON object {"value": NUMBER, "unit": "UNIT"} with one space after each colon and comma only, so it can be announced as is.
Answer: {"value": 200, "unit": "rpm"}
